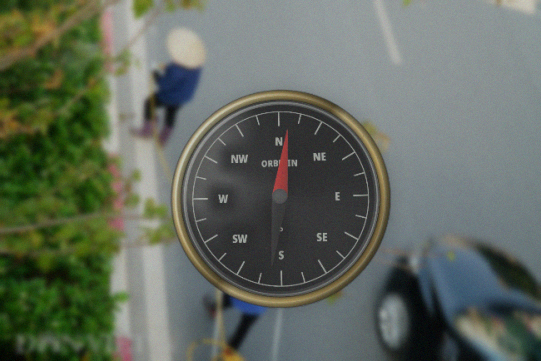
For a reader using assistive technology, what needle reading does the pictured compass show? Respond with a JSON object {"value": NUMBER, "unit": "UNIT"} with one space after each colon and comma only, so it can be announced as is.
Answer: {"value": 7.5, "unit": "°"}
